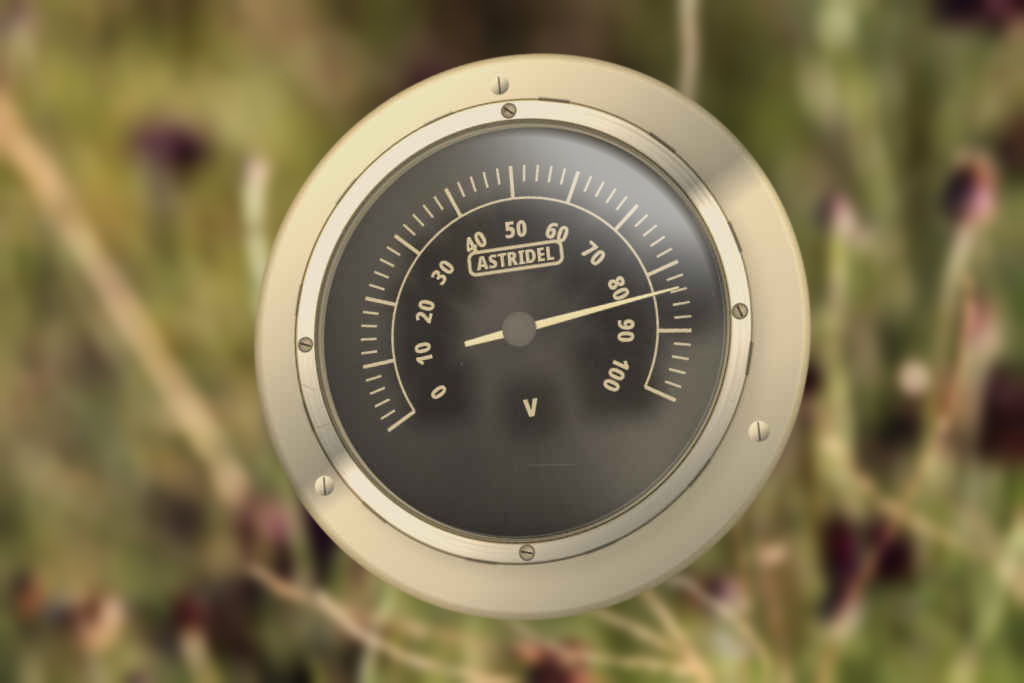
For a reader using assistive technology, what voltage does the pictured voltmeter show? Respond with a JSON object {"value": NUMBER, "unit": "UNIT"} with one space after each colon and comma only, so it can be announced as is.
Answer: {"value": 84, "unit": "V"}
